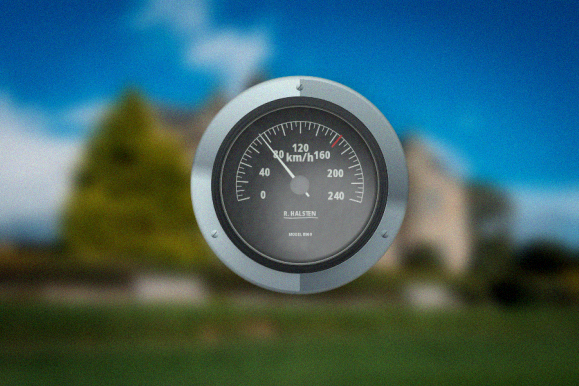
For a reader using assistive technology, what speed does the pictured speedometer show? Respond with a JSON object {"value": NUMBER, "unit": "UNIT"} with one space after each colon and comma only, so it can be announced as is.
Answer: {"value": 75, "unit": "km/h"}
